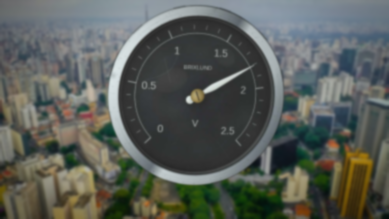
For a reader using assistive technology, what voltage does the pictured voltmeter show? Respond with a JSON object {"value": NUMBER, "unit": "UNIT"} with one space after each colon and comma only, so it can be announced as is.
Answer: {"value": 1.8, "unit": "V"}
